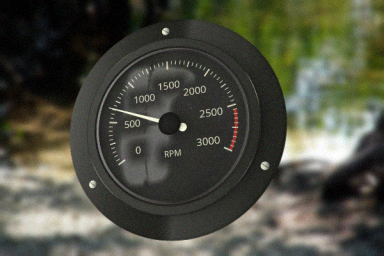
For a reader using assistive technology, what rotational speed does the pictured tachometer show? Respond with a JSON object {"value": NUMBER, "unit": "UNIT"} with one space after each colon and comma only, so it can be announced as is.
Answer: {"value": 650, "unit": "rpm"}
